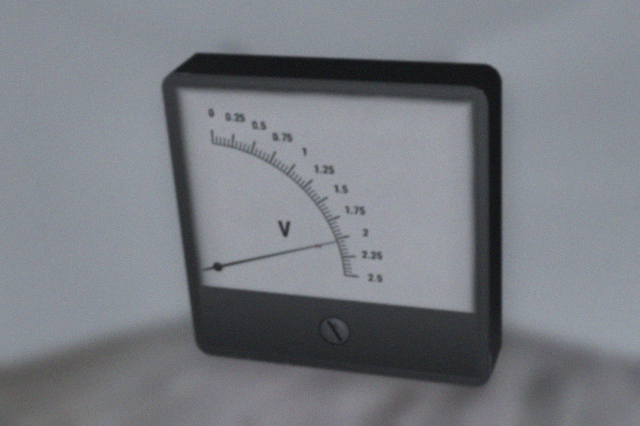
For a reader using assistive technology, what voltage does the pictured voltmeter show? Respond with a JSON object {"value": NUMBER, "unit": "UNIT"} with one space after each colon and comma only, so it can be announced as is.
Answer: {"value": 2, "unit": "V"}
